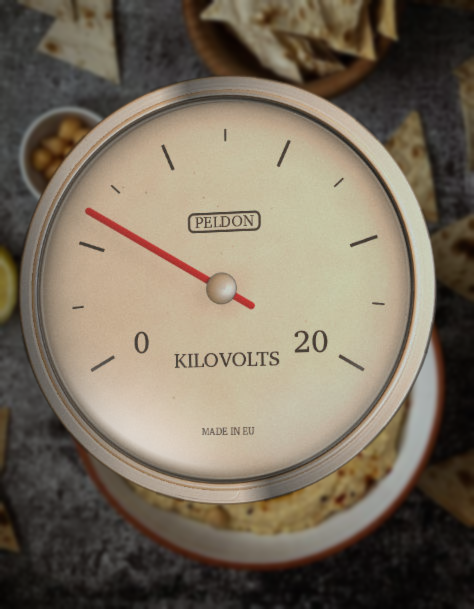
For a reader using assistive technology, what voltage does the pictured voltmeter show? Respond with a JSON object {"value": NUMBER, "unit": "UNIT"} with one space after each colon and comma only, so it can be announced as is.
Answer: {"value": 5, "unit": "kV"}
